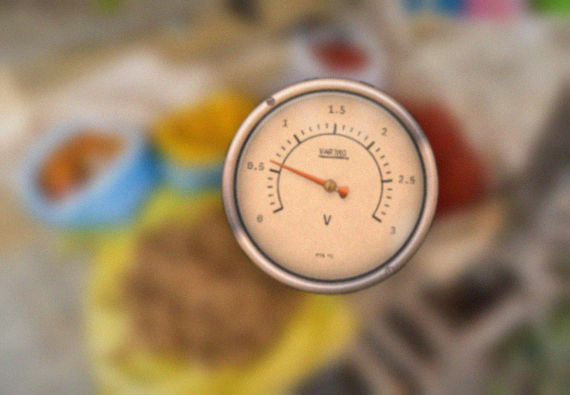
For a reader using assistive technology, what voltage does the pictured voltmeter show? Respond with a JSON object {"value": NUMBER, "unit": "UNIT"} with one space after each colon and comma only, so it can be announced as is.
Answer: {"value": 0.6, "unit": "V"}
